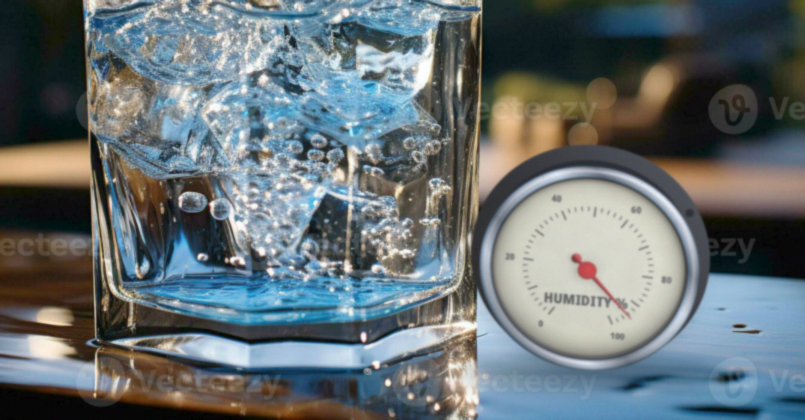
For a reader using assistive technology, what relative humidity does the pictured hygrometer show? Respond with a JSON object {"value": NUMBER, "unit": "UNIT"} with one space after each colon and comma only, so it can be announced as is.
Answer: {"value": 94, "unit": "%"}
